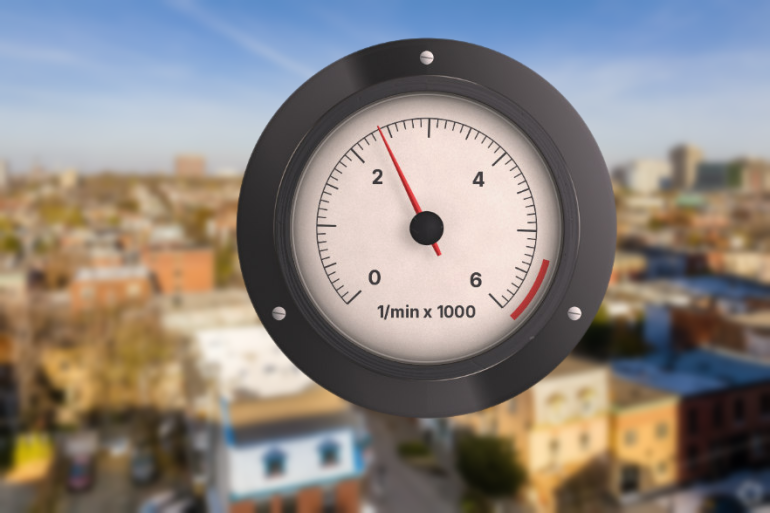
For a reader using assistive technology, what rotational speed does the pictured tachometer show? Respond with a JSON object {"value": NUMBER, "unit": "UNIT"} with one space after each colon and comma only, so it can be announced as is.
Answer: {"value": 2400, "unit": "rpm"}
